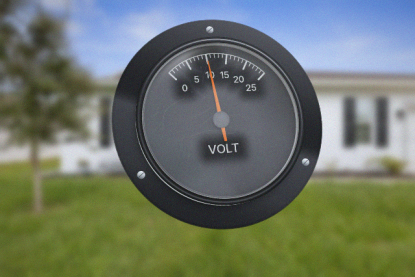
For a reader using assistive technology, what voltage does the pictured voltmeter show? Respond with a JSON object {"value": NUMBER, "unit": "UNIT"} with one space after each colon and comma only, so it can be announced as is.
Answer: {"value": 10, "unit": "V"}
